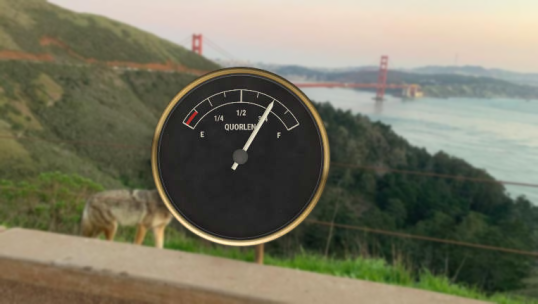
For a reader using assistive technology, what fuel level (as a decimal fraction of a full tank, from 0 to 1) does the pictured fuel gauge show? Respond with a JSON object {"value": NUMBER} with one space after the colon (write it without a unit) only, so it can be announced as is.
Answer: {"value": 0.75}
